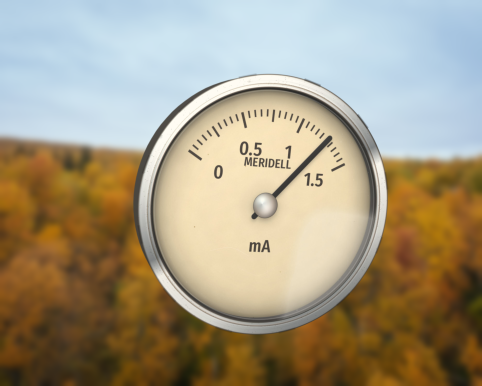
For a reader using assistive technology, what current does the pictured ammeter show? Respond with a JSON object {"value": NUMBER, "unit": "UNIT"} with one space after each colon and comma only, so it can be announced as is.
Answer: {"value": 1.25, "unit": "mA"}
